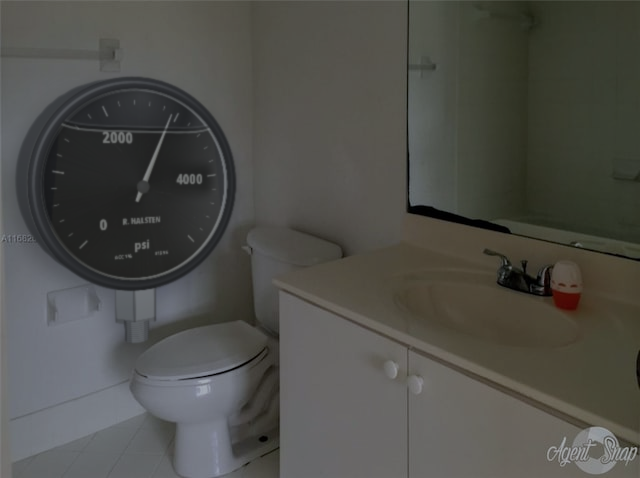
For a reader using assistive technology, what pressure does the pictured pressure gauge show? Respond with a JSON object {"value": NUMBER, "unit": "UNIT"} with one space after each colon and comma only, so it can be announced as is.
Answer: {"value": 2900, "unit": "psi"}
